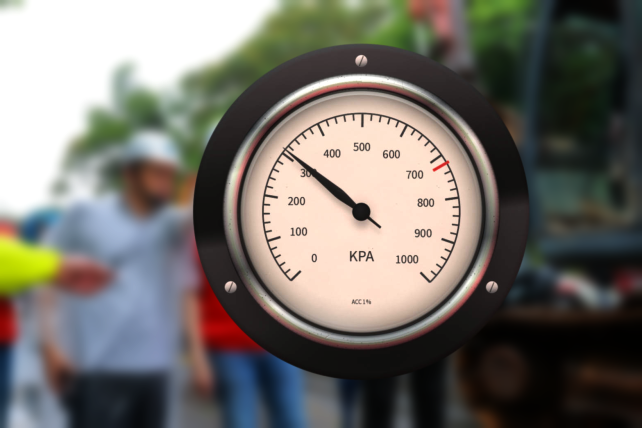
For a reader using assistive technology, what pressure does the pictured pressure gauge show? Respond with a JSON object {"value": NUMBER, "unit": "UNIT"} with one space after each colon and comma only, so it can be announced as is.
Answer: {"value": 310, "unit": "kPa"}
